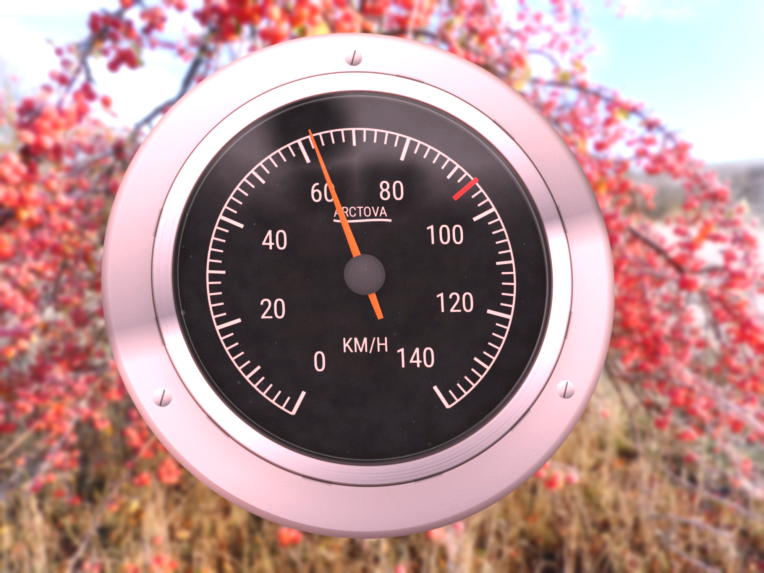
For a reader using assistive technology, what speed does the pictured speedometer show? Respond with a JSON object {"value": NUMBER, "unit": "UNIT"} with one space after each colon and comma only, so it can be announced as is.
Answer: {"value": 62, "unit": "km/h"}
